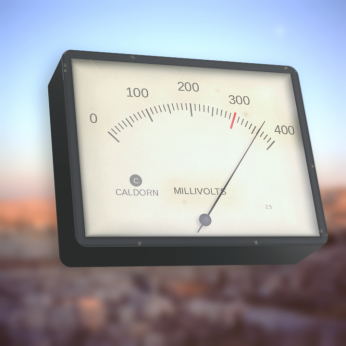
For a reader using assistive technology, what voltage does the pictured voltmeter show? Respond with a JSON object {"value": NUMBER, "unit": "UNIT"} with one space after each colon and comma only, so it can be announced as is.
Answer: {"value": 360, "unit": "mV"}
